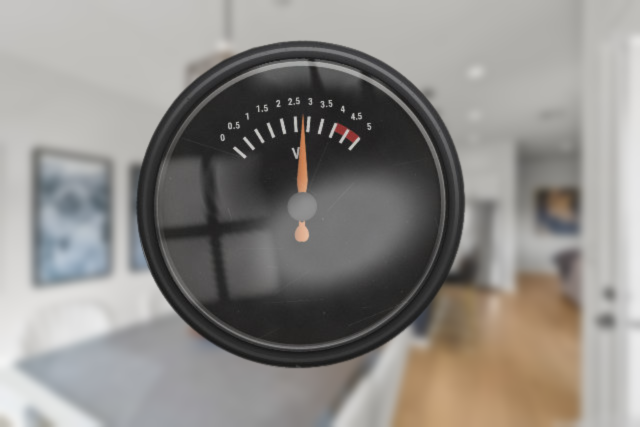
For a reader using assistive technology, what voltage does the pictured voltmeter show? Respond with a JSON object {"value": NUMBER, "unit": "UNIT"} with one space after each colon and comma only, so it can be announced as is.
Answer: {"value": 2.75, "unit": "V"}
